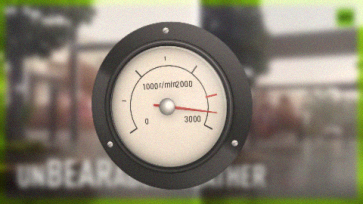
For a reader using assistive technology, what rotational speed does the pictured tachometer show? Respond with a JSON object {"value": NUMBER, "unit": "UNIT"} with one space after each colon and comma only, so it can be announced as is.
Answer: {"value": 2750, "unit": "rpm"}
